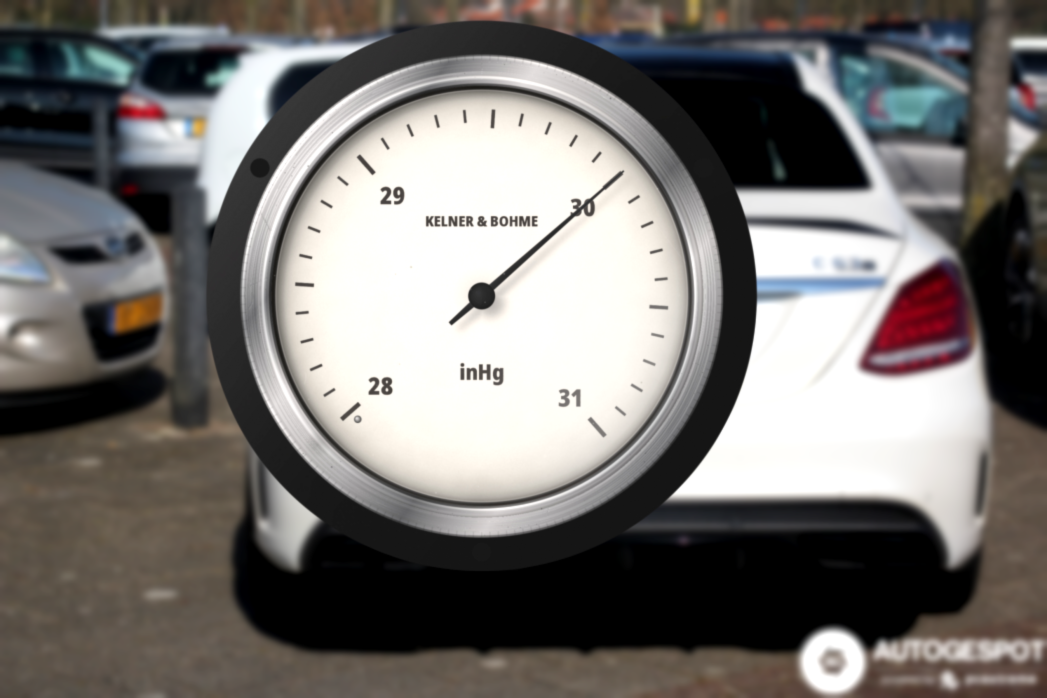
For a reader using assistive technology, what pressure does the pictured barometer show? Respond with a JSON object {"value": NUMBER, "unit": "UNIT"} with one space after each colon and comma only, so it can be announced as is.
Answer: {"value": 30, "unit": "inHg"}
